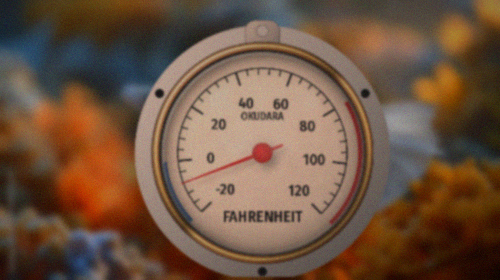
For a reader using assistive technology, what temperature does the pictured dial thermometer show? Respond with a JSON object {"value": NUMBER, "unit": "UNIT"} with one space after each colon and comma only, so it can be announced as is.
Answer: {"value": -8, "unit": "°F"}
